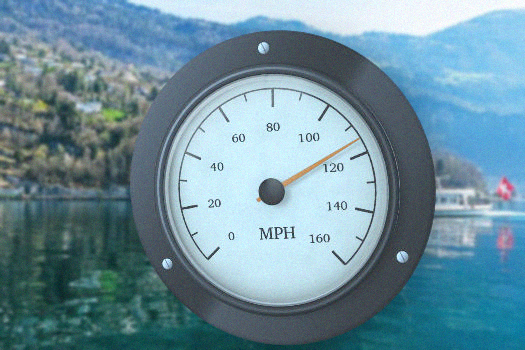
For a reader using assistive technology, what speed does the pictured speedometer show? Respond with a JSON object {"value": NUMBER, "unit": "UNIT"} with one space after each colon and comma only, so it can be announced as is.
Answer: {"value": 115, "unit": "mph"}
